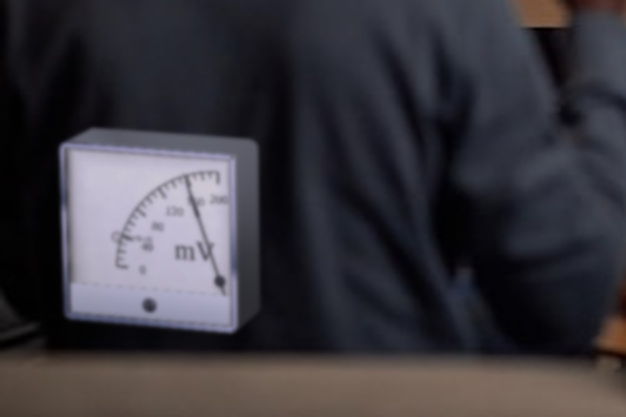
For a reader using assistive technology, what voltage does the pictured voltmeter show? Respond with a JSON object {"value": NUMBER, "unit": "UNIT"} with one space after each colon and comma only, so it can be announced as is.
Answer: {"value": 160, "unit": "mV"}
